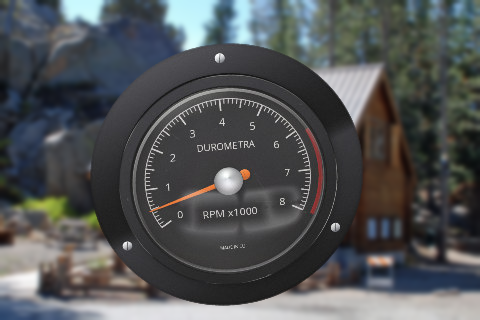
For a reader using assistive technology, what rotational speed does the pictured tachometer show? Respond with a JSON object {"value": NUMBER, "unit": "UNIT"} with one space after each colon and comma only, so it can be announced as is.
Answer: {"value": 500, "unit": "rpm"}
